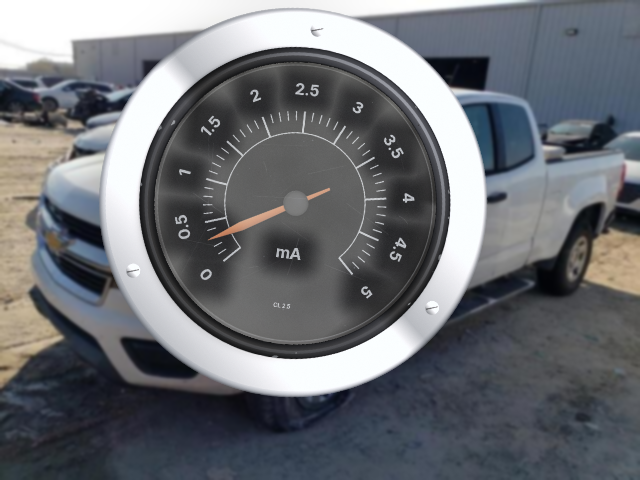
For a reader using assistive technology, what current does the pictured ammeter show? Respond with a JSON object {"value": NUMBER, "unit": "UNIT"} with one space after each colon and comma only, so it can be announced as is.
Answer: {"value": 0.3, "unit": "mA"}
